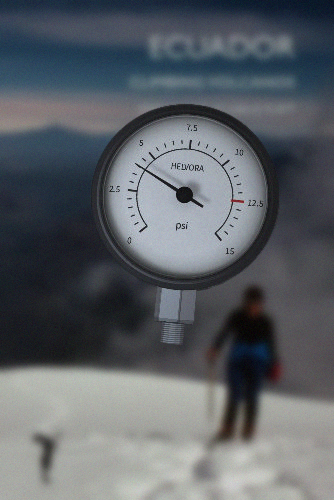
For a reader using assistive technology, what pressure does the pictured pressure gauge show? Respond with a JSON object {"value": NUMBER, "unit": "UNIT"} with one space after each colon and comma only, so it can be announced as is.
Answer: {"value": 4, "unit": "psi"}
